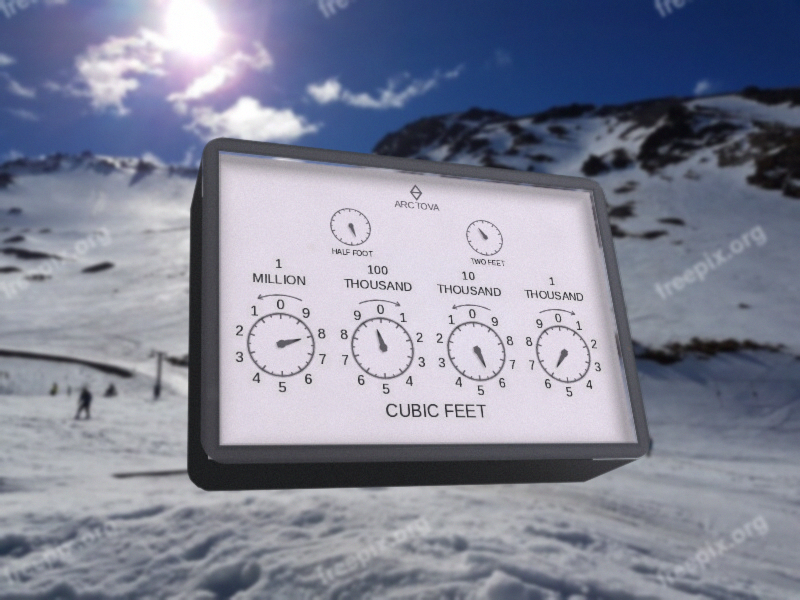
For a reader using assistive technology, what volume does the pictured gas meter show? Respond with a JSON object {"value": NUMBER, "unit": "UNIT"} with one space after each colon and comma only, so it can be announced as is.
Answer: {"value": 795600, "unit": "ft³"}
